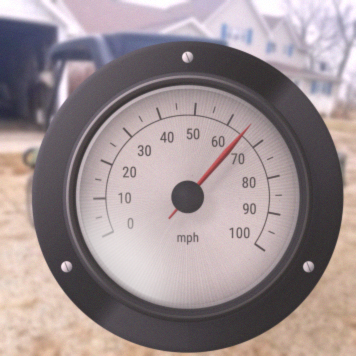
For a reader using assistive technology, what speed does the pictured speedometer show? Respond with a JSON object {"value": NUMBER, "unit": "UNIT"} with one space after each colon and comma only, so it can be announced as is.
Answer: {"value": 65, "unit": "mph"}
